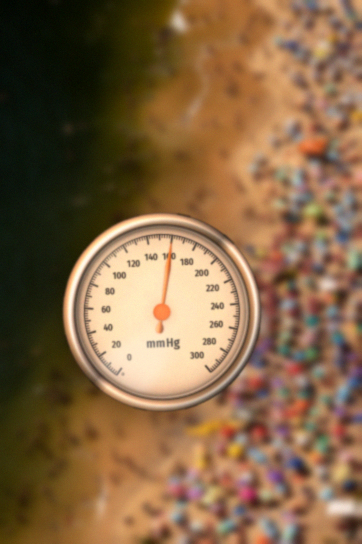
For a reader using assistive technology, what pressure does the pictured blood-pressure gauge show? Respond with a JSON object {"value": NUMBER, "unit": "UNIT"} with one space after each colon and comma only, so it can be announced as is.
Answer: {"value": 160, "unit": "mmHg"}
